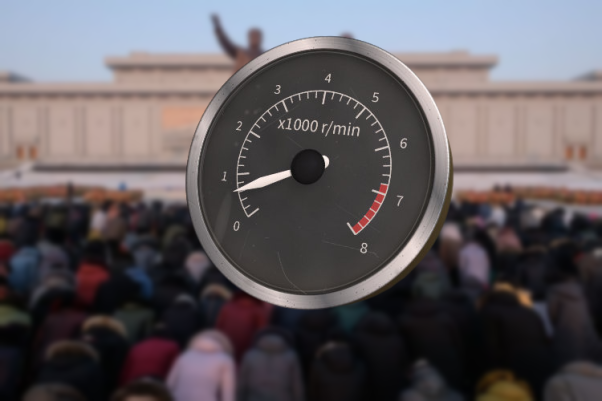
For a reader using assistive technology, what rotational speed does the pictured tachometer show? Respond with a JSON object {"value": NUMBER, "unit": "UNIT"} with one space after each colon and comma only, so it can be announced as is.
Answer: {"value": 600, "unit": "rpm"}
